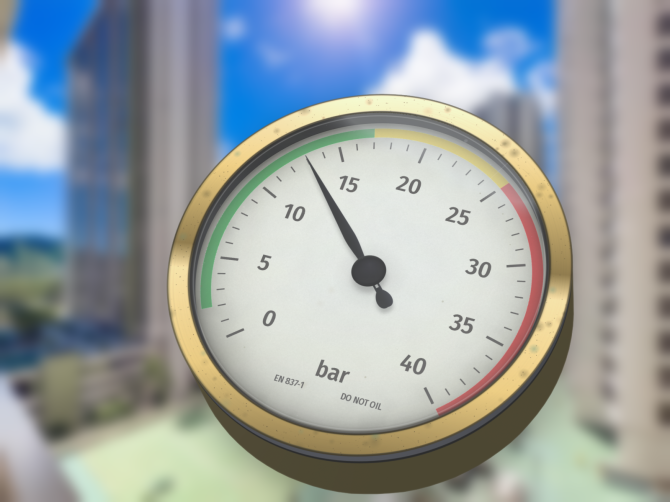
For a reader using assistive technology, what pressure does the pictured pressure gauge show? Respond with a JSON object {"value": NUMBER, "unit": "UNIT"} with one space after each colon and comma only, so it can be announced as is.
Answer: {"value": 13, "unit": "bar"}
